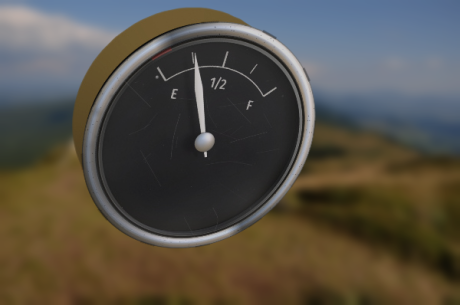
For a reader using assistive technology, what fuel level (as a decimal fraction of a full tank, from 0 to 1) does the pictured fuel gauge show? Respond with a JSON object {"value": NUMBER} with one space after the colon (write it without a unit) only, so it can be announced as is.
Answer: {"value": 0.25}
